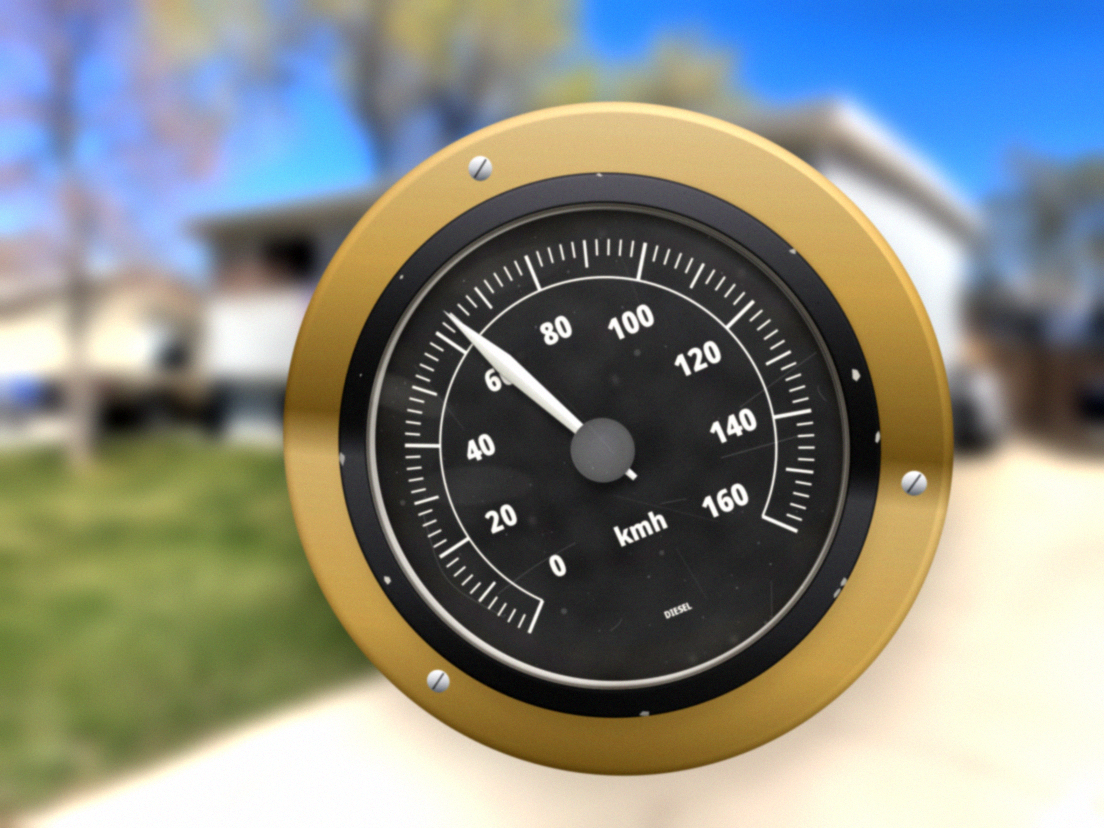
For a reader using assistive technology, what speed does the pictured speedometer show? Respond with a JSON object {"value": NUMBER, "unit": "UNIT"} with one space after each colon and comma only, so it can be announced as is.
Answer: {"value": 64, "unit": "km/h"}
